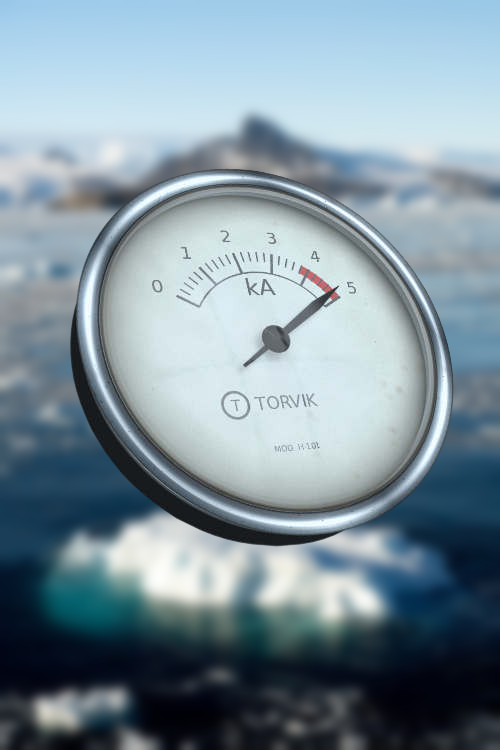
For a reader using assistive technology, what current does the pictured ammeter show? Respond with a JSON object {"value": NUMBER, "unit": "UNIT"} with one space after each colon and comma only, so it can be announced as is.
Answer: {"value": 4.8, "unit": "kA"}
